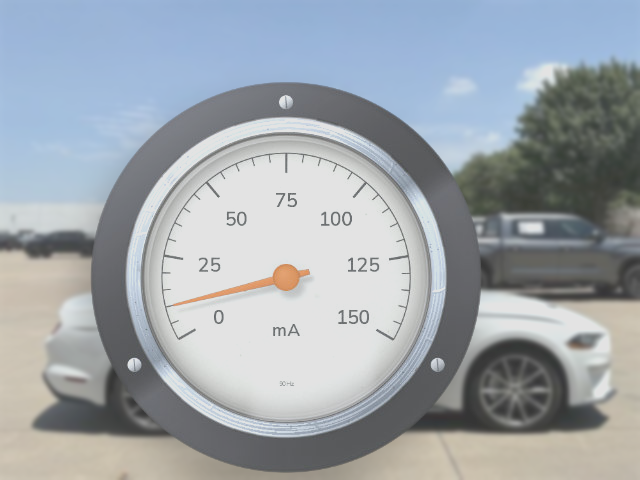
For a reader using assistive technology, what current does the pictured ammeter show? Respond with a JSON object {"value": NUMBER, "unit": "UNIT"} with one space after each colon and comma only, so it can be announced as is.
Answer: {"value": 10, "unit": "mA"}
